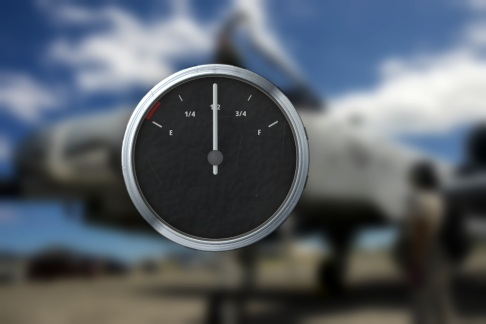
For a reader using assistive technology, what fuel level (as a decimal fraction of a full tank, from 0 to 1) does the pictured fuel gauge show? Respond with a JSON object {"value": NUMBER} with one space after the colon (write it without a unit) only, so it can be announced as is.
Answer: {"value": 0.5}
